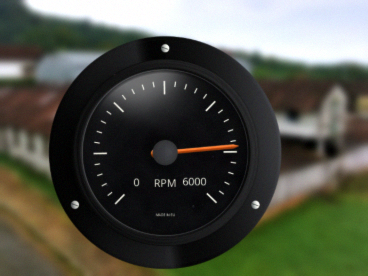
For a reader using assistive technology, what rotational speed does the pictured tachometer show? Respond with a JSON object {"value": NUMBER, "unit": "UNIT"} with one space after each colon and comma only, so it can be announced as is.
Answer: {"value": 4900, "unit": "rpm"}
